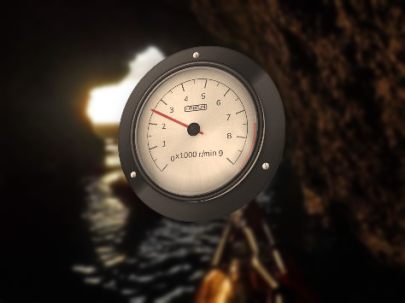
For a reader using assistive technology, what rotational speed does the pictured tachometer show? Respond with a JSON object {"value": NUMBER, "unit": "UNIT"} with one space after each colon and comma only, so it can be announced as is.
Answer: {"value": 2500, "unit": "rpm"}
